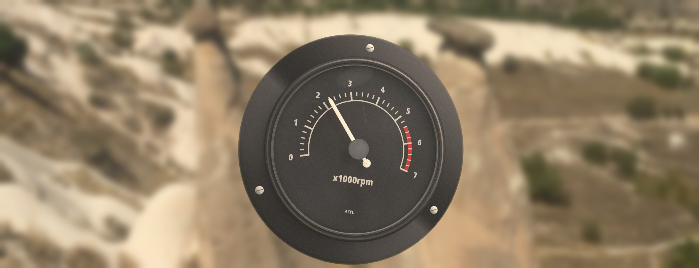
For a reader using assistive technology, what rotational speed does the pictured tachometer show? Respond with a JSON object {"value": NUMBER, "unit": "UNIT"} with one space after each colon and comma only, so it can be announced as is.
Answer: {"value": 2200, "unit": "rpm"}
